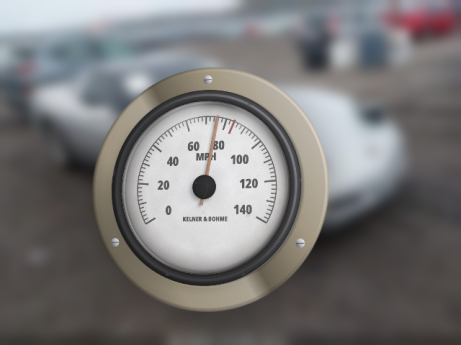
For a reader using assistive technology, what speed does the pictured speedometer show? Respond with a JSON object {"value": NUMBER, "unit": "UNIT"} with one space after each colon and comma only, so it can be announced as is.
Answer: {"value": 76, "unit": "mph"}
